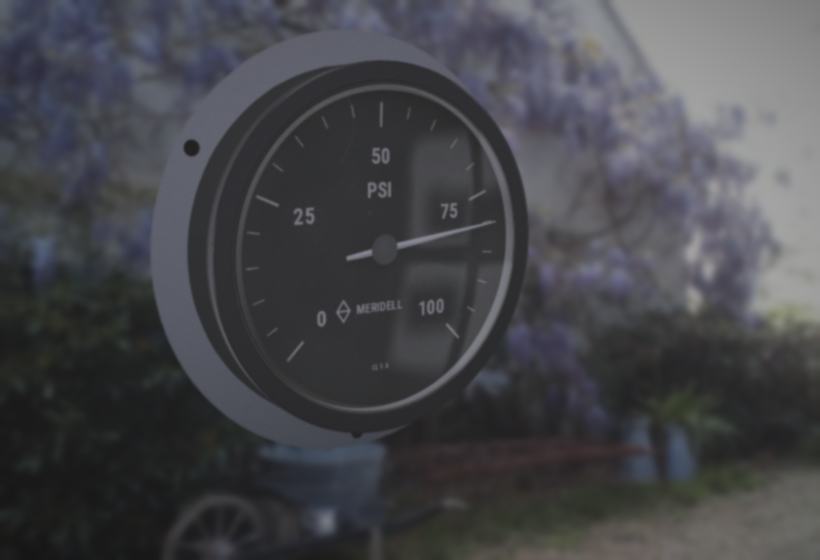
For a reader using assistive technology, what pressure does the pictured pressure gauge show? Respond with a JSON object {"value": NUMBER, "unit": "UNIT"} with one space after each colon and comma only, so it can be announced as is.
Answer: {"value": 80, "unit": "psi"}
